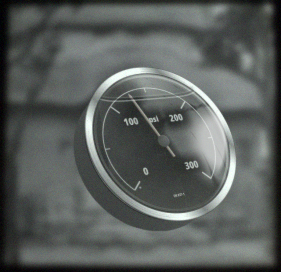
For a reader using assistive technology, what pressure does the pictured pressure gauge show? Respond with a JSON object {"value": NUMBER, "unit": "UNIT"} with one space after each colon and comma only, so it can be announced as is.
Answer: {"value": 125, "unit": "psi"}
